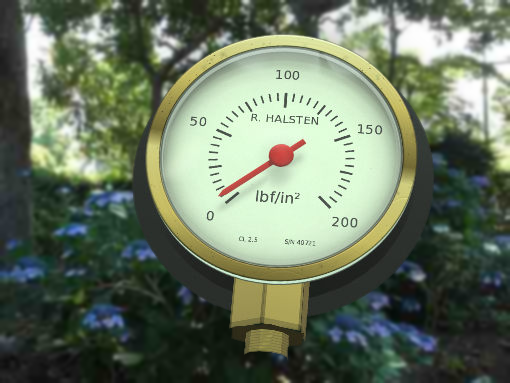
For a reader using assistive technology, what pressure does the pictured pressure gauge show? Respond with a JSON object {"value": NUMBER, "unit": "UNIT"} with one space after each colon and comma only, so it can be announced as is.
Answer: {"value": 5, "unit": "psi"}
